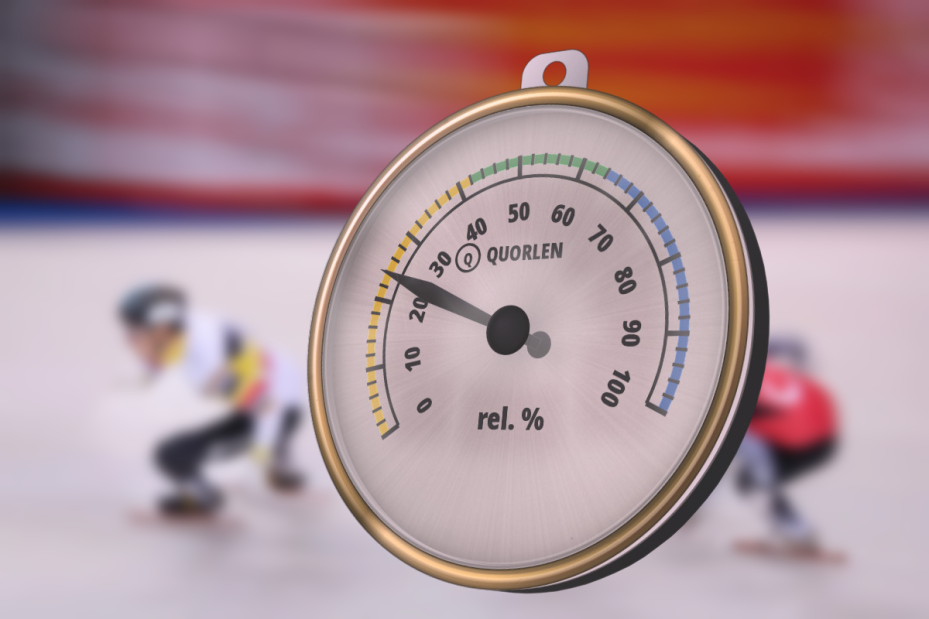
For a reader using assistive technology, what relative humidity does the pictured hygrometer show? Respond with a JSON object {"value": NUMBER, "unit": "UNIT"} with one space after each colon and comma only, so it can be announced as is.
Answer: {"value": 24, "unit": "%"}
